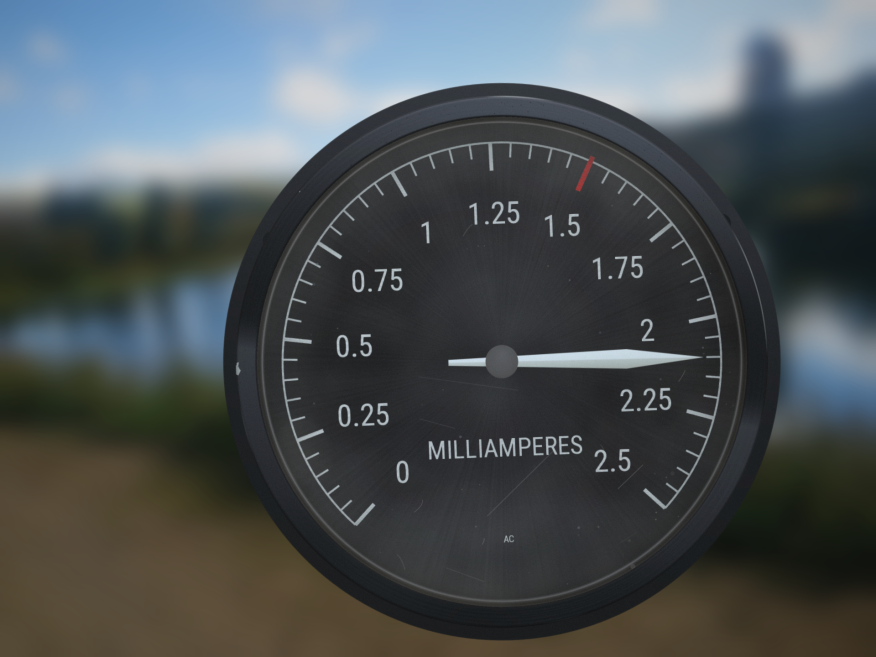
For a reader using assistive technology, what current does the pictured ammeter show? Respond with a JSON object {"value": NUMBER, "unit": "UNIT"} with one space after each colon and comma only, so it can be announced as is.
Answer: {"value": 2.1, "unit": "mA"}
